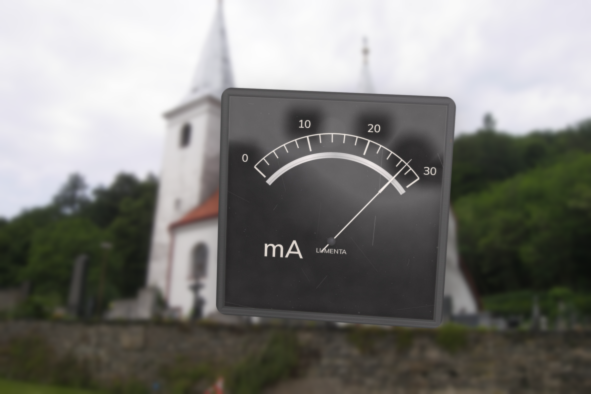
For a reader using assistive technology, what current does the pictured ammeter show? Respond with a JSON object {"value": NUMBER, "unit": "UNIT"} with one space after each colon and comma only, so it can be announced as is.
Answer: {"value": 27, "unit": "mA"}
